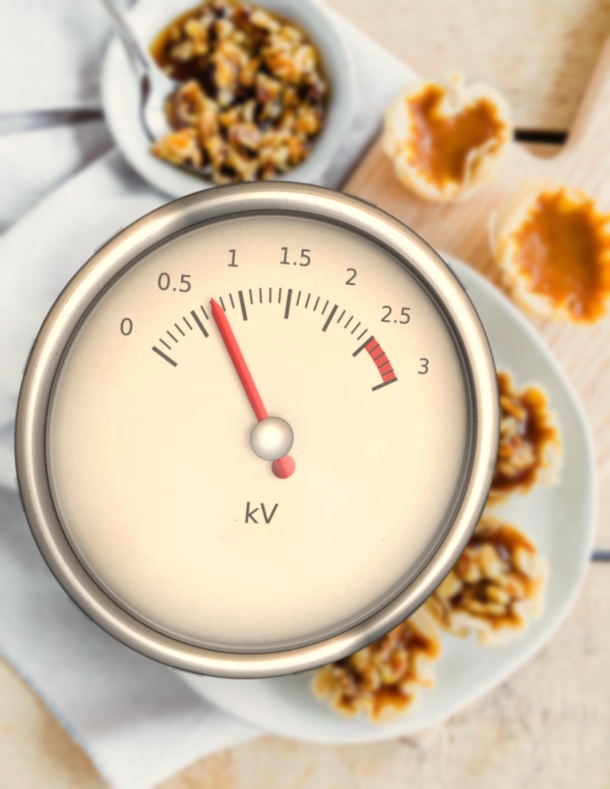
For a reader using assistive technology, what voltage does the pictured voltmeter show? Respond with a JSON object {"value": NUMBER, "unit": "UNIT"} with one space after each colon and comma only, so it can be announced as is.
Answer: {"value": 0.7, "unit": "kV"}
